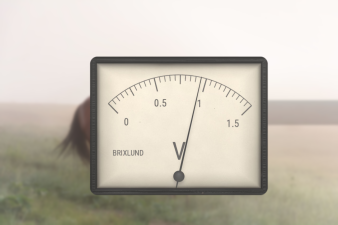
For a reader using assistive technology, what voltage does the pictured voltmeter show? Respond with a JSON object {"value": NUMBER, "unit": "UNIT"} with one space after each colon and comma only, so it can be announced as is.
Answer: {"value": 0.95, "unit": "V"}
